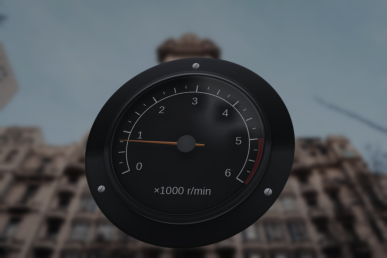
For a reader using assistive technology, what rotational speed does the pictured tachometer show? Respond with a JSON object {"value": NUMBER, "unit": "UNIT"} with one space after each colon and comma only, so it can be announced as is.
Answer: {"value": 750, "unit": "rpm"}
